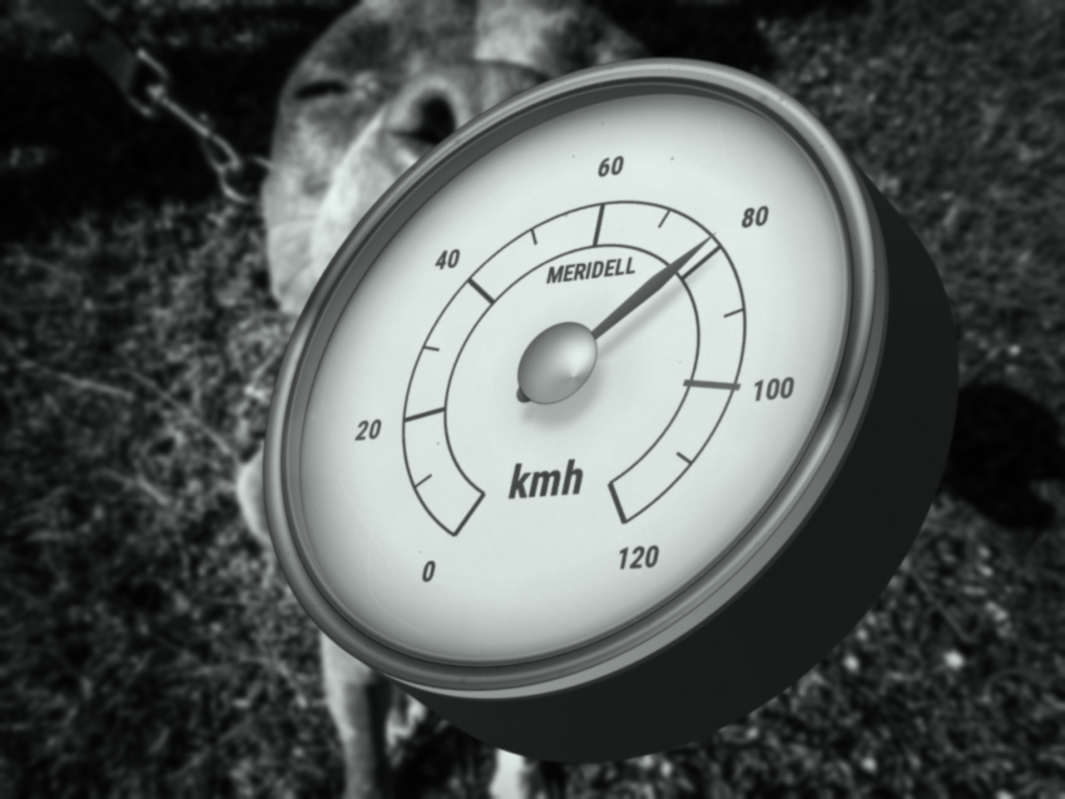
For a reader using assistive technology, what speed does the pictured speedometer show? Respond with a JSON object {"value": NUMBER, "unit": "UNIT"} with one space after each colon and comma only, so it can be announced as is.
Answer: {"value": 80, "unit": "km/h"}
